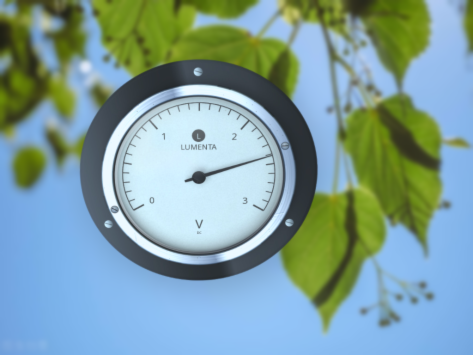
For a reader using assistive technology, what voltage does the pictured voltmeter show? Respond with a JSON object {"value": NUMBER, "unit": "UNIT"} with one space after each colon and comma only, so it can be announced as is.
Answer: {"value": 2.4, "unit": "V"}
